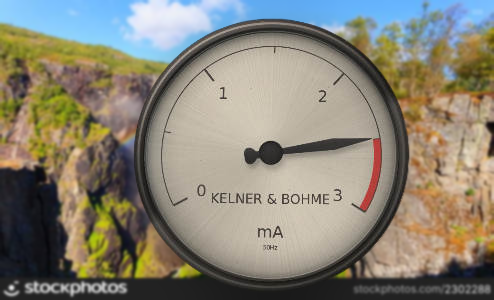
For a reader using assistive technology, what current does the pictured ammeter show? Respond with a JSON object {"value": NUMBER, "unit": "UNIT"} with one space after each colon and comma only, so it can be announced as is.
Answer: {"value": 2.5, "unit": "mA"}
